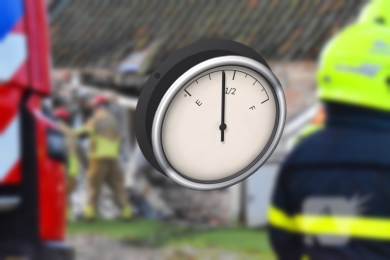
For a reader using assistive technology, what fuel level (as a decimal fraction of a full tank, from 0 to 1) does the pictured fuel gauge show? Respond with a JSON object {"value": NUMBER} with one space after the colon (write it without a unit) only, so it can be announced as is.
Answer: {"value": 0.375}
